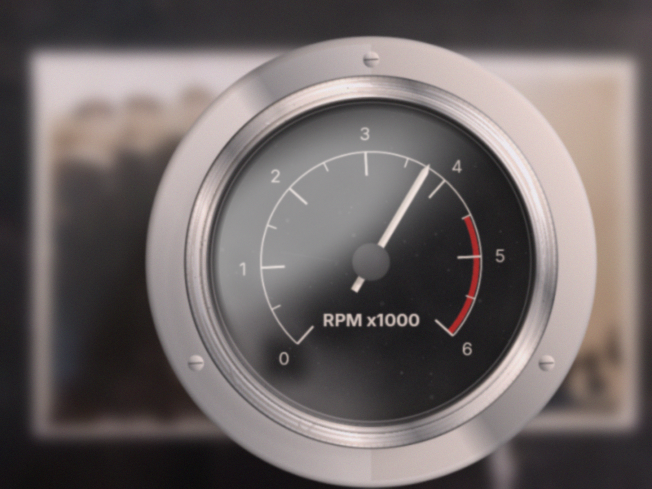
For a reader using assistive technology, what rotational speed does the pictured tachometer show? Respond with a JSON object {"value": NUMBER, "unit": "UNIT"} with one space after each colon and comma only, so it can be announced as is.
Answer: {"value": 3750, "unit": "rpm"}
